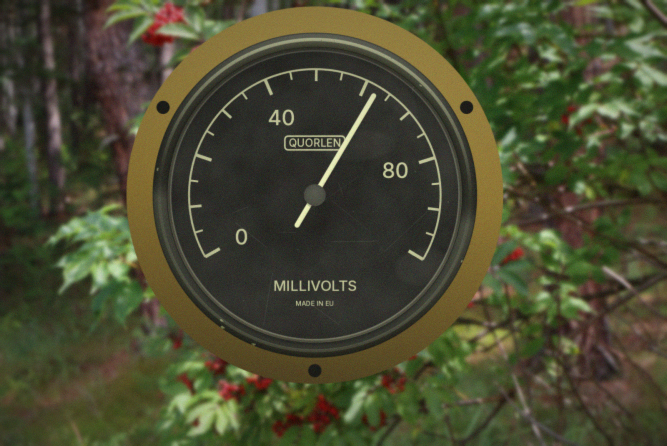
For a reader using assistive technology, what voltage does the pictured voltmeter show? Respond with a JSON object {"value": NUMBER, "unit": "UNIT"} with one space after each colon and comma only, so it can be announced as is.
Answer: {"value": 62.5, "unit": "mV"}
